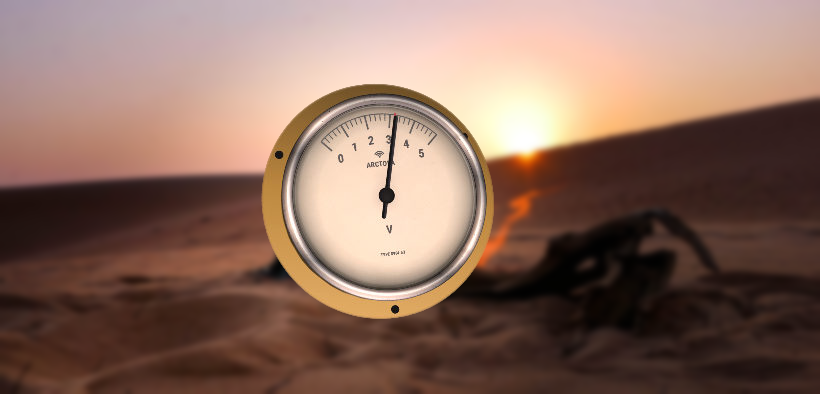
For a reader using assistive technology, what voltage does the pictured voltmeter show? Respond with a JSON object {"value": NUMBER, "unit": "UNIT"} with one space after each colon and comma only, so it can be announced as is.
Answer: {"value": 3.2, "unit": "V"}
